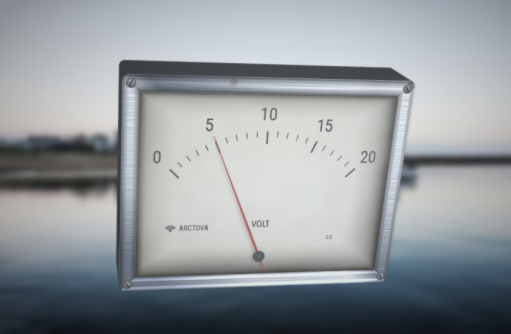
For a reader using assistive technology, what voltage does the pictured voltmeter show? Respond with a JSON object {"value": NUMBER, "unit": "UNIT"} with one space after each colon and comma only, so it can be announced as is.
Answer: {"value": 5, "unit": "V"}
